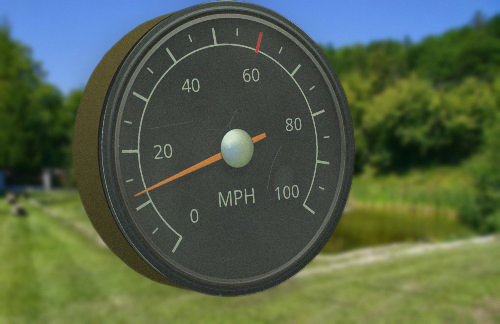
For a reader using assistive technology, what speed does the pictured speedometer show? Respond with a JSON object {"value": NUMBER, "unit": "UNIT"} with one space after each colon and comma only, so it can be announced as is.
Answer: {"value": 12.5, "unit": "mph"}
